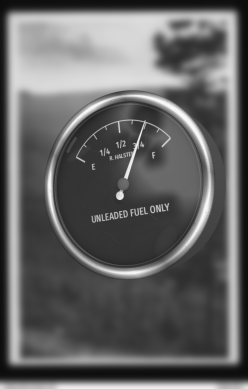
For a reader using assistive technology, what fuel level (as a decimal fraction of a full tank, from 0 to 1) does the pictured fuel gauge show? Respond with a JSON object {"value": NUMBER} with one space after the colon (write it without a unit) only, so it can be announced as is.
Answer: {"value": 0.75}
